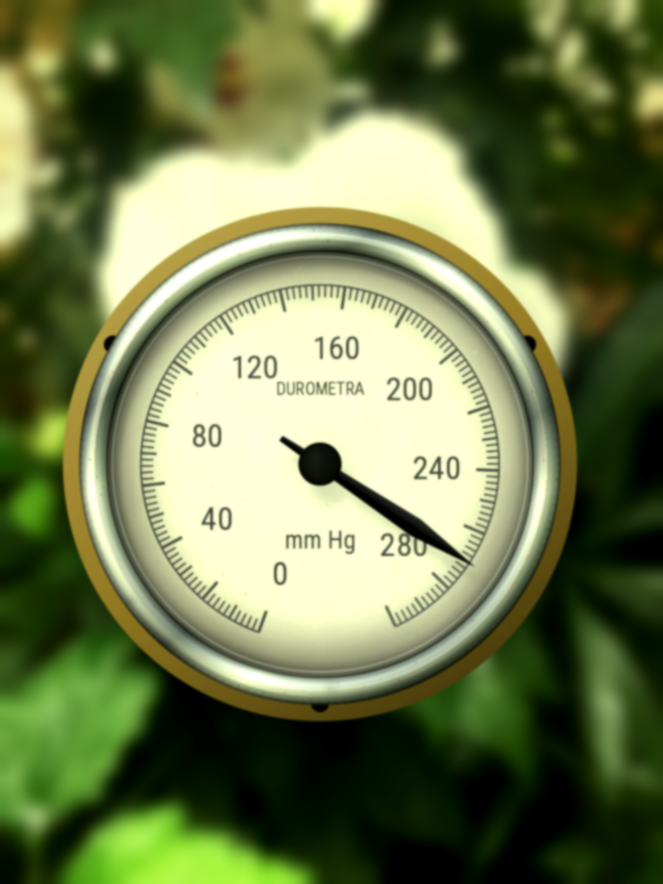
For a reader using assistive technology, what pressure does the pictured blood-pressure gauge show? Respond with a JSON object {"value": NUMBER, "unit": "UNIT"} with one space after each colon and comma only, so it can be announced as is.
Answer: {"value": 270, "unit": "mmHg"}
